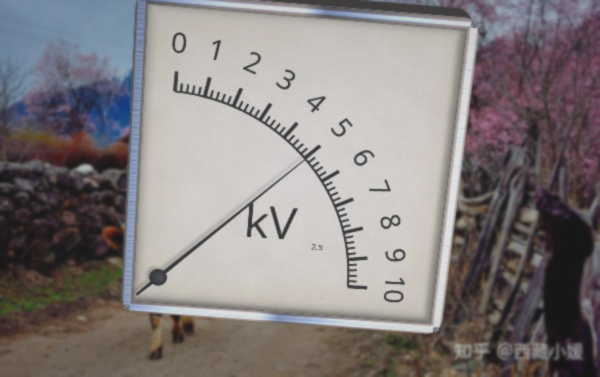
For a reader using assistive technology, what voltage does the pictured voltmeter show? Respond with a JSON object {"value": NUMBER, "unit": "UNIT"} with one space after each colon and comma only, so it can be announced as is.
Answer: {"value": 5, "unit": "kV"}
